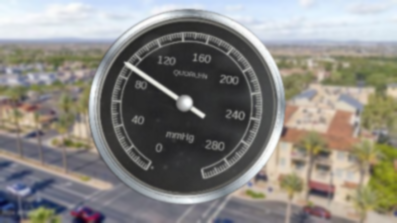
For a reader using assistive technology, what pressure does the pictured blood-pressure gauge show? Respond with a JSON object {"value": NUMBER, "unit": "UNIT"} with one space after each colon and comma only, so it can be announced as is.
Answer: {"value": 90, "unit": "mmHg"}
